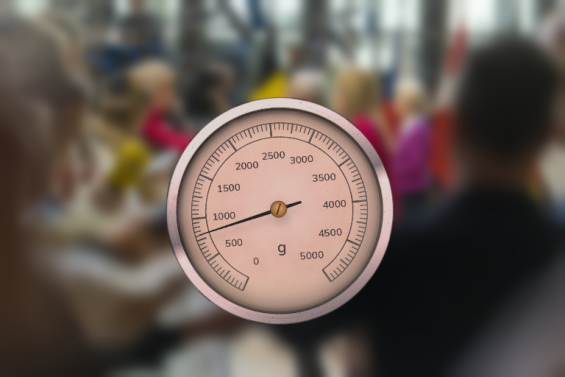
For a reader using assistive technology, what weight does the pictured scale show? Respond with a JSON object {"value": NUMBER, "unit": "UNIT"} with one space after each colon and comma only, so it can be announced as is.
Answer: {"value": 800, "unit": "g"}
